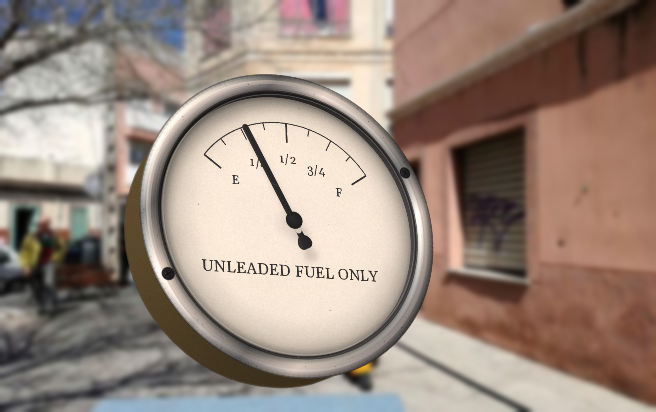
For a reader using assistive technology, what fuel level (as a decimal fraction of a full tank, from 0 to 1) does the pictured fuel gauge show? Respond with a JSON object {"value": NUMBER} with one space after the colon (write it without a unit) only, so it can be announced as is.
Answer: {"value": 0.25}
